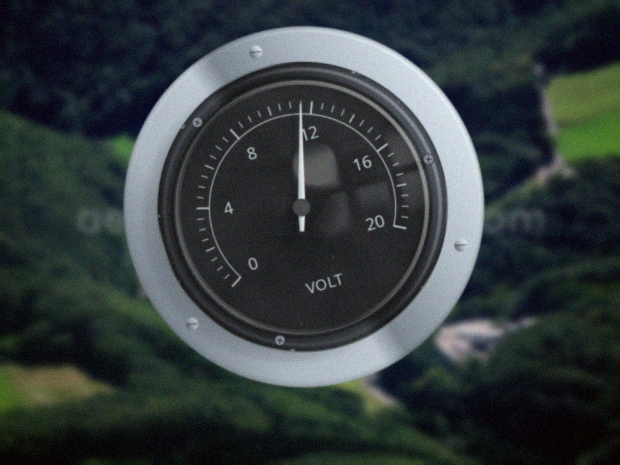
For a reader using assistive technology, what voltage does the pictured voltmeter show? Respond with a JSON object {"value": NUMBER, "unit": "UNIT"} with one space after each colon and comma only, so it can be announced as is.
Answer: {"value": 11.5, "unit": "V"}
